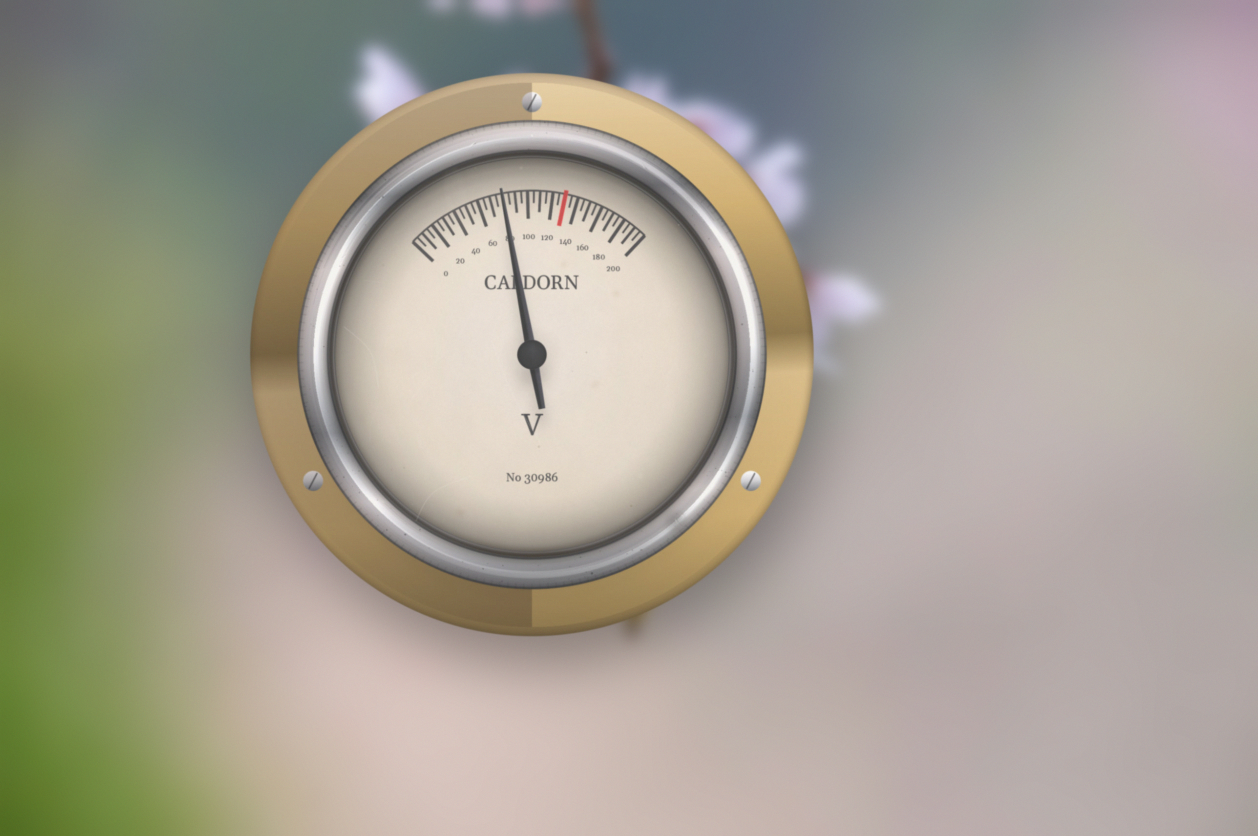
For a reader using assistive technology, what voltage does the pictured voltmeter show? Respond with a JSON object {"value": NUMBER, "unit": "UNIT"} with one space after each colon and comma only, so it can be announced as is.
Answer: {"value": 80, "unit": "V"}
